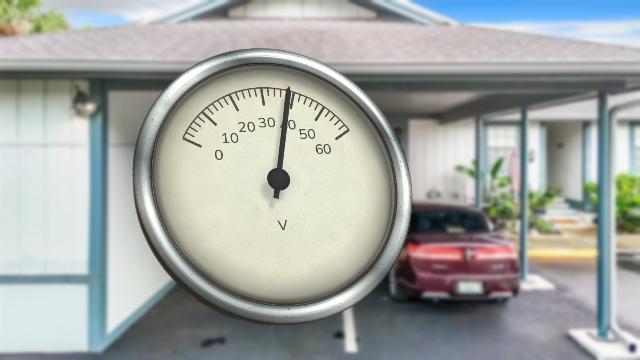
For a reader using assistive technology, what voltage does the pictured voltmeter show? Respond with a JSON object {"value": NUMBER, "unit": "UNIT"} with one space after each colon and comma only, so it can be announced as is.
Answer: {"value": 38, "unit": "V"}
